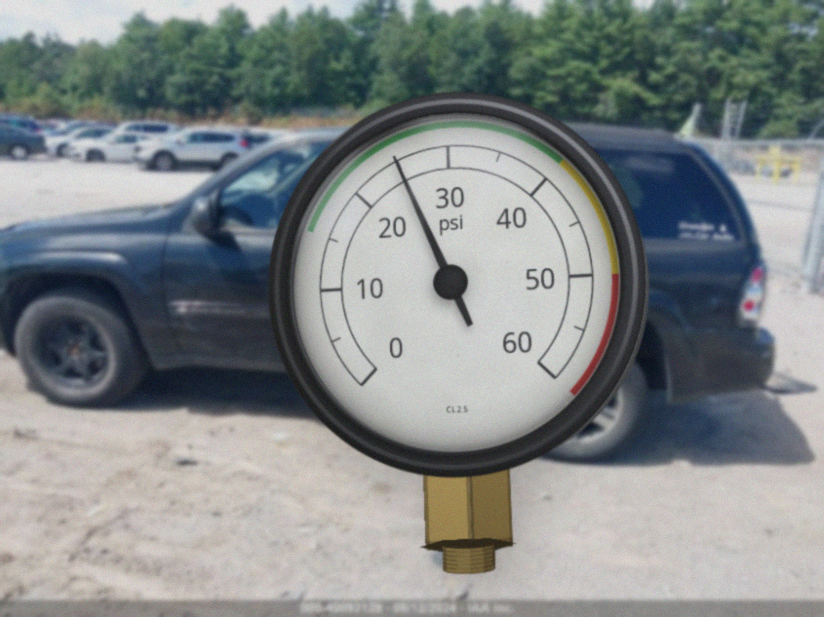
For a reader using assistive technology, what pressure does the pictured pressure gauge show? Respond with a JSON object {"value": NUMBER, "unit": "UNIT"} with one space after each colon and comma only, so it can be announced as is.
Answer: {"value": 25, "unit": "psi"}
